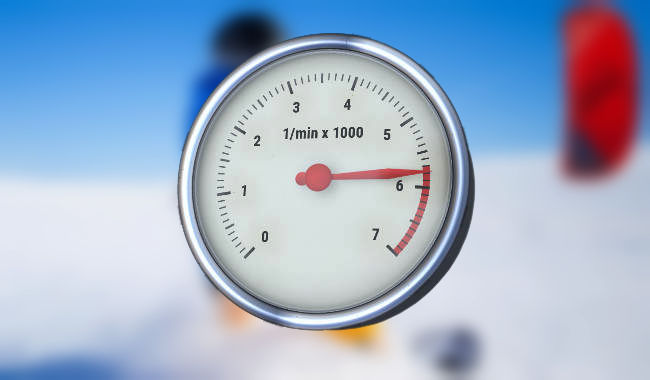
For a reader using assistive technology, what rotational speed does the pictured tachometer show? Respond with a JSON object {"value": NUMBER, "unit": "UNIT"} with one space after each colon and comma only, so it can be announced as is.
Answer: {"value": 5800, "unit": "rpm"}
